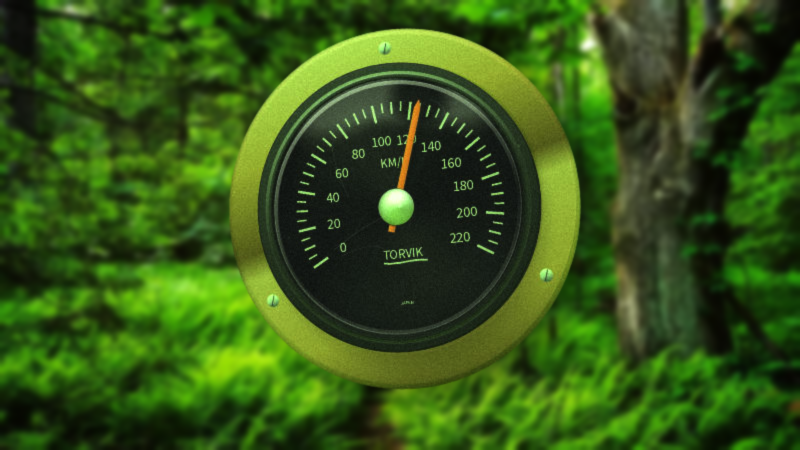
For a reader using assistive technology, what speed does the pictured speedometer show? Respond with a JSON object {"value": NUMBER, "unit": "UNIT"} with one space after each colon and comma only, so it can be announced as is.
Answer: {"value": 125, "unit": "km/h"}
